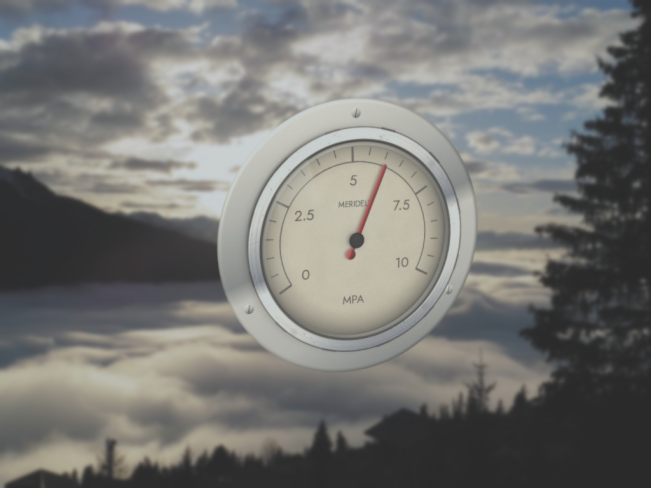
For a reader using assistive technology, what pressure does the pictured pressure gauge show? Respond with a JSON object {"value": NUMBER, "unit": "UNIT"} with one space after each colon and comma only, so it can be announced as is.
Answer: {"value": 6, "unit": "MPa"}
